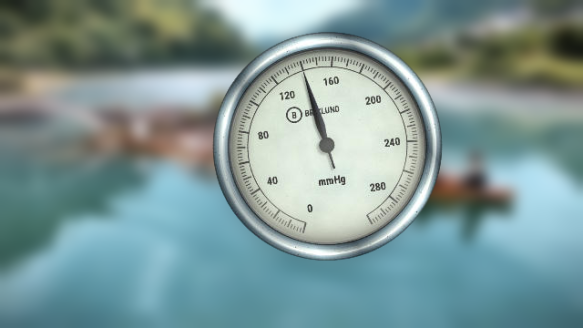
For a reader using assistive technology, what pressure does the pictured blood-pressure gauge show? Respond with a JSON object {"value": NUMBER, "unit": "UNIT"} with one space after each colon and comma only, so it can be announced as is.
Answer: {"value": 140, "unit": "mmHg"}
